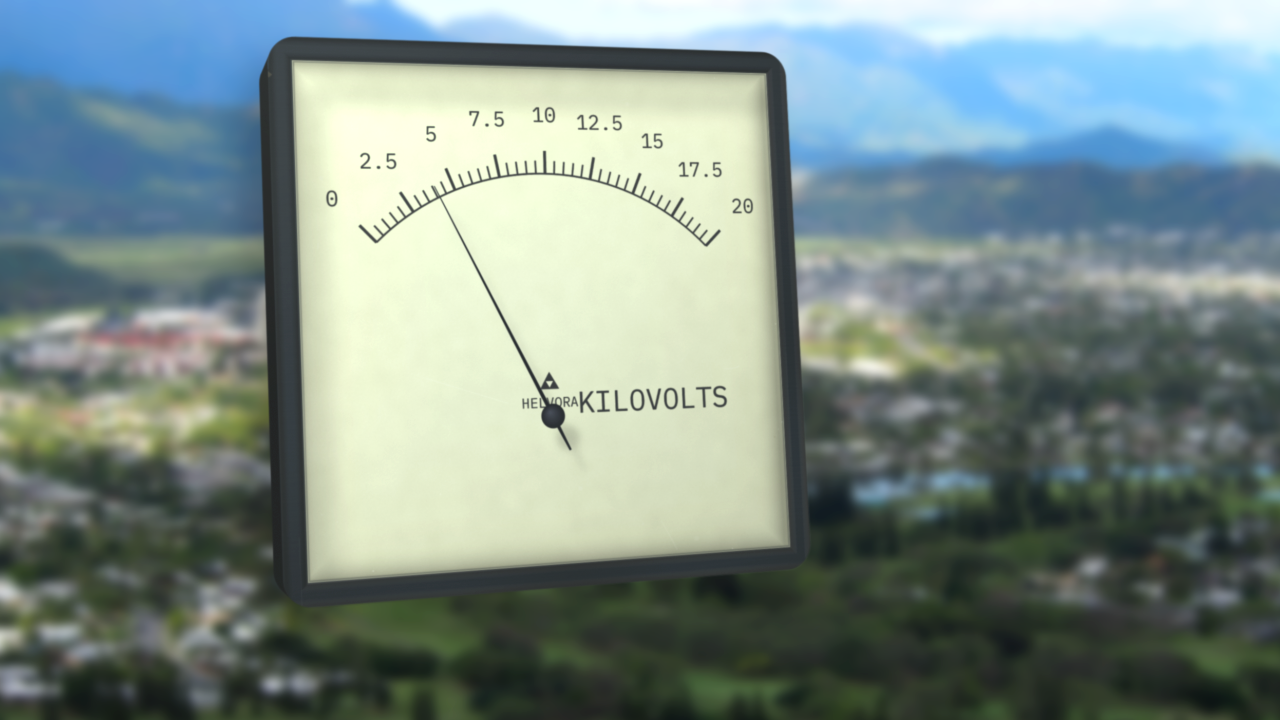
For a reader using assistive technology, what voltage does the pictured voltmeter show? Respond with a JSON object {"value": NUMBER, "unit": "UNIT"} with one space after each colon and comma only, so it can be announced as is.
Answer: {"value": 4, "unit": "kV"}
